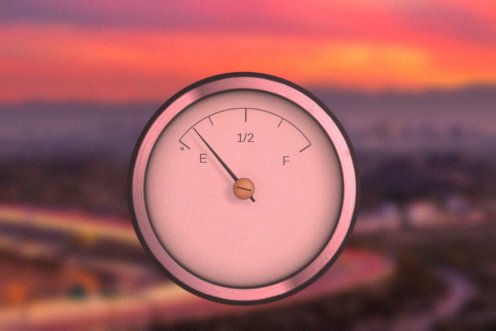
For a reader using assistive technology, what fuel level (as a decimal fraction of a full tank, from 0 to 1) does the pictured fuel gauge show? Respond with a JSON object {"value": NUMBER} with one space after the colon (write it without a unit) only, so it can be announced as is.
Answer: {"value": 0.125}
